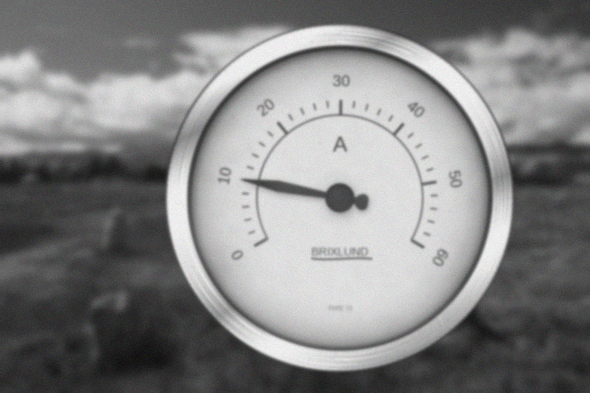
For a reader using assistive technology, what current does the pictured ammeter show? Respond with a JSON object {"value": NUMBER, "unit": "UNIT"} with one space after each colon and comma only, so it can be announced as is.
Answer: {"value": 10, "unit": "A"}
